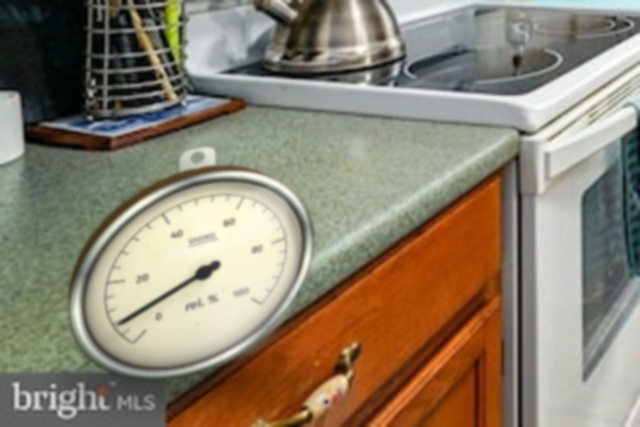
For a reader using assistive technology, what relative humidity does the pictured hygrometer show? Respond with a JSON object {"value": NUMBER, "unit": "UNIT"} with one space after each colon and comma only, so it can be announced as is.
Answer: {"value": 8, "unit": "%"}
